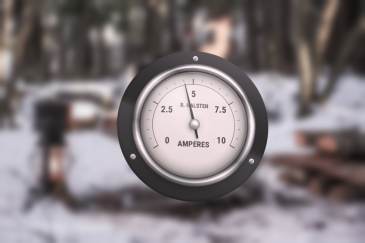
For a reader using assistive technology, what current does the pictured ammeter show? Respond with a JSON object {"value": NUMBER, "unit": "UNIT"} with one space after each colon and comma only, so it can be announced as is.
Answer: {"value": 4.5, "unit": "A"}
